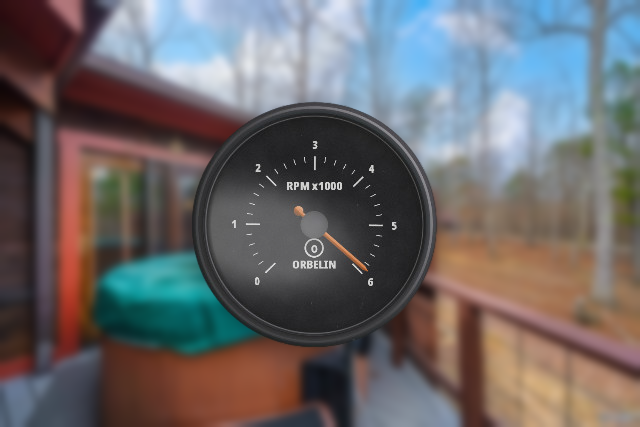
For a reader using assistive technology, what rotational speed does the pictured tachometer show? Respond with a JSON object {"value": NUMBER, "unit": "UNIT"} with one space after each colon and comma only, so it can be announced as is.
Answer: {"value": 5900, "unit": "rpm"}
